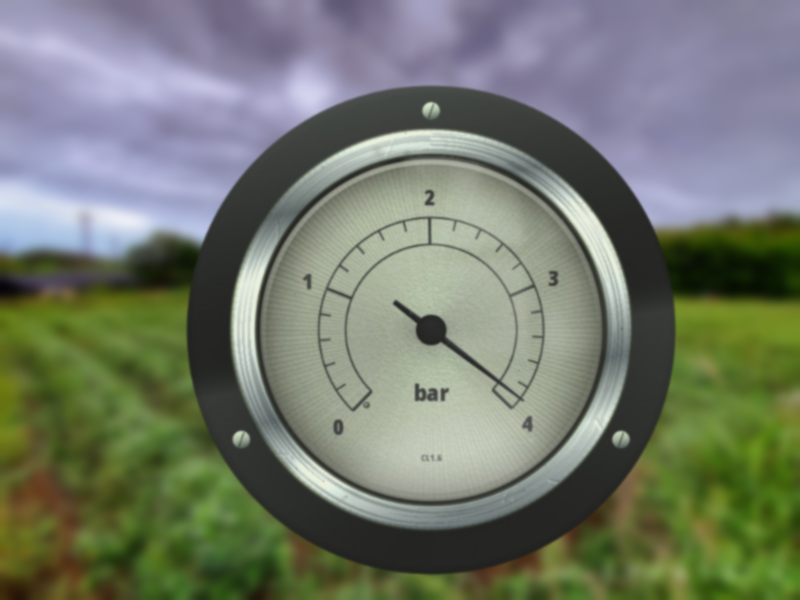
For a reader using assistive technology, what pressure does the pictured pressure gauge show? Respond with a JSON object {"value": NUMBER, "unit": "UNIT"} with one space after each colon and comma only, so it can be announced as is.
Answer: {"value": 3.9, "unit": "bar"}
